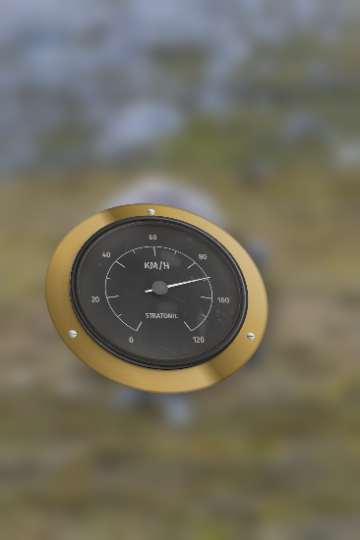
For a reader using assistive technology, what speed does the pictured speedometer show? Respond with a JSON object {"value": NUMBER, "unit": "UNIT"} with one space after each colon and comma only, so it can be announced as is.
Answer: {"value": 90, "unit": "km/h"}
